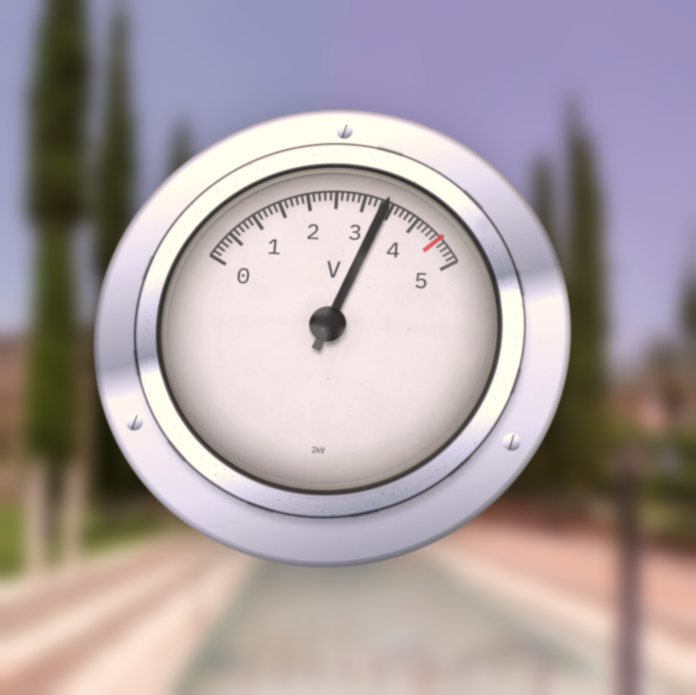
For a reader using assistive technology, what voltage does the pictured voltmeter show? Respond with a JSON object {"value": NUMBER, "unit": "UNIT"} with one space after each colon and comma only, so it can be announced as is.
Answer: {"value": 3.4, "unit": "V"}
